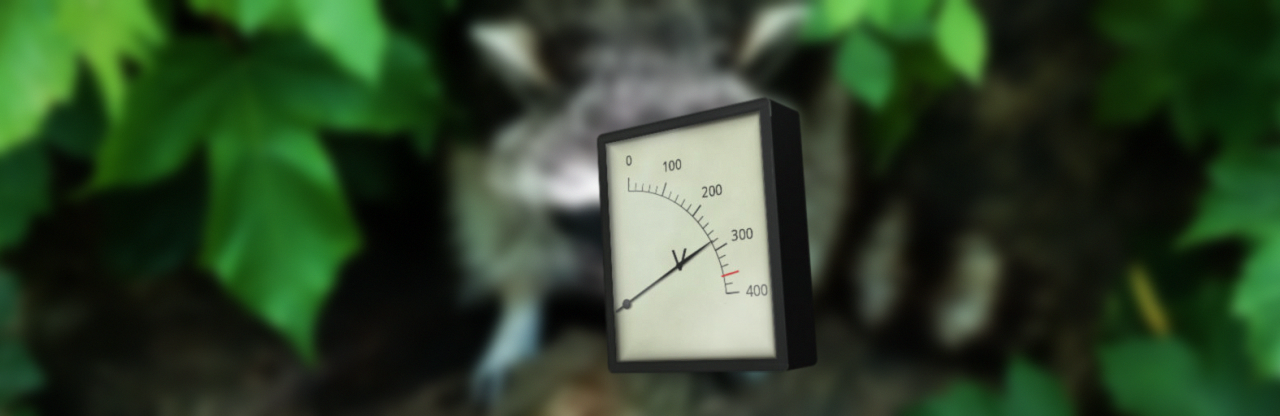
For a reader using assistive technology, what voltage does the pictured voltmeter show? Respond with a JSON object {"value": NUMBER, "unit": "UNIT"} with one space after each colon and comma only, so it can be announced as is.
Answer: {"value": 280, "unit": "V"}
